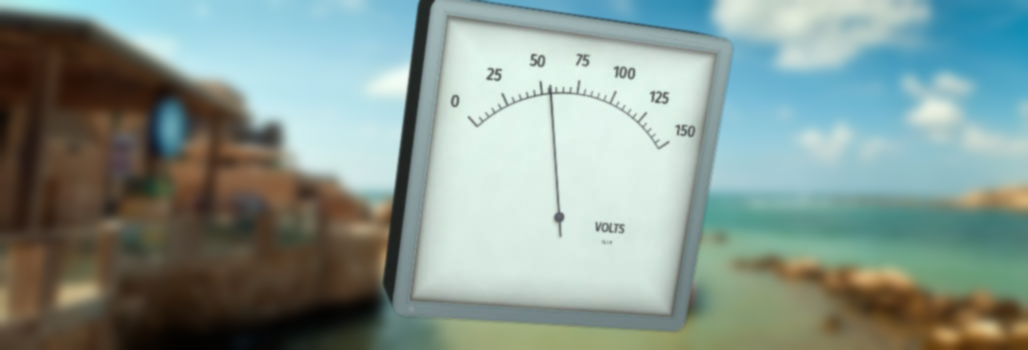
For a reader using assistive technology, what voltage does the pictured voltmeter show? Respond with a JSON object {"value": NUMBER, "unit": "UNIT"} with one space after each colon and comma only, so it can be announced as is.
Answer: {"value": 55, "unit": "V"}
